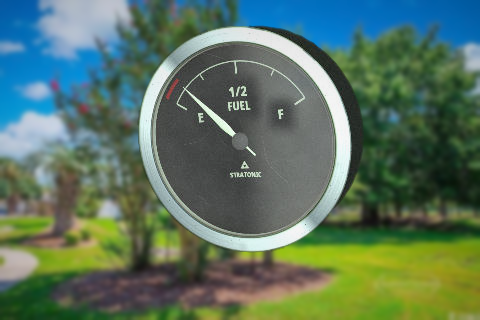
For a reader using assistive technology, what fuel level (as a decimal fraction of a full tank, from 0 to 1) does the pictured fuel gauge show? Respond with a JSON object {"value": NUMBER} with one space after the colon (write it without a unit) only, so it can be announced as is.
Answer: {"value": 0.125}
